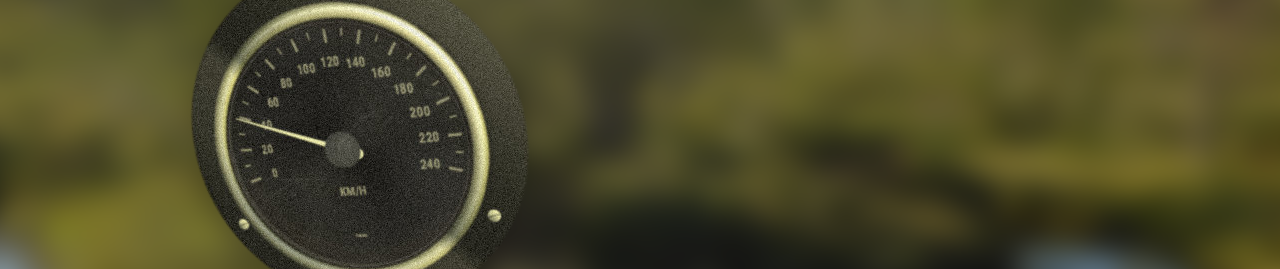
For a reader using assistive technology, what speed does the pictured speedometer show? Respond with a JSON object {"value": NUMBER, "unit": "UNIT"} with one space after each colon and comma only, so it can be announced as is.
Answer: {"value": 40, "unit": "km/h"}
